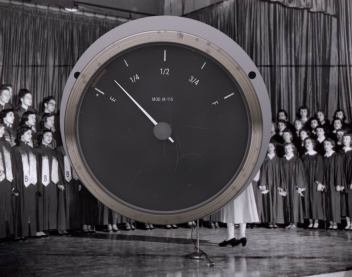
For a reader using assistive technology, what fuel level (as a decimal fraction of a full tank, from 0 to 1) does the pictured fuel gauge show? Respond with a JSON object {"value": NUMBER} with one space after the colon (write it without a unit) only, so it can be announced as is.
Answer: {"value": 0.125}
